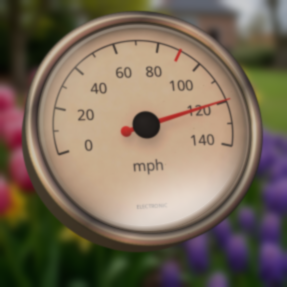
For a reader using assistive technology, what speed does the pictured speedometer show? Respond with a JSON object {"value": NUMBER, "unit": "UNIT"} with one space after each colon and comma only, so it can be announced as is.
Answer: {"value": 120, "unit": "mph"}
